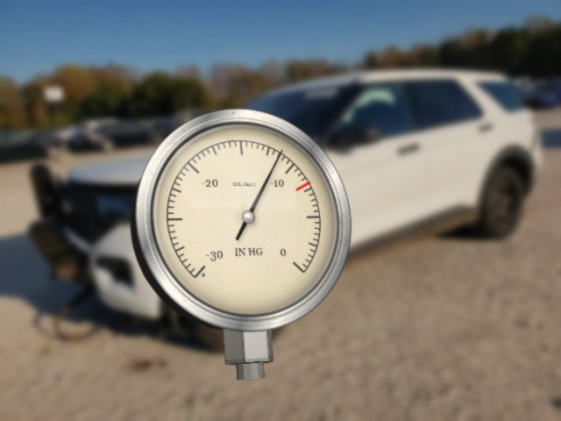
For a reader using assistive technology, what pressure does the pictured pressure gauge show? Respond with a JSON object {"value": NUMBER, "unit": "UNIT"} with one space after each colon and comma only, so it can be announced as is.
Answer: {"value": -11.5, "unit": "inHg"}
